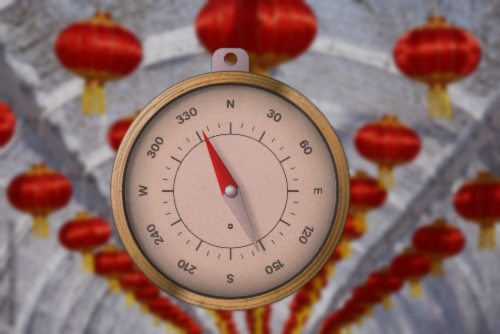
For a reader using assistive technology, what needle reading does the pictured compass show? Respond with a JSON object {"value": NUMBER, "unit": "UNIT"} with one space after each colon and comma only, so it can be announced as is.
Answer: {"value": 335, "unit": "°"}
